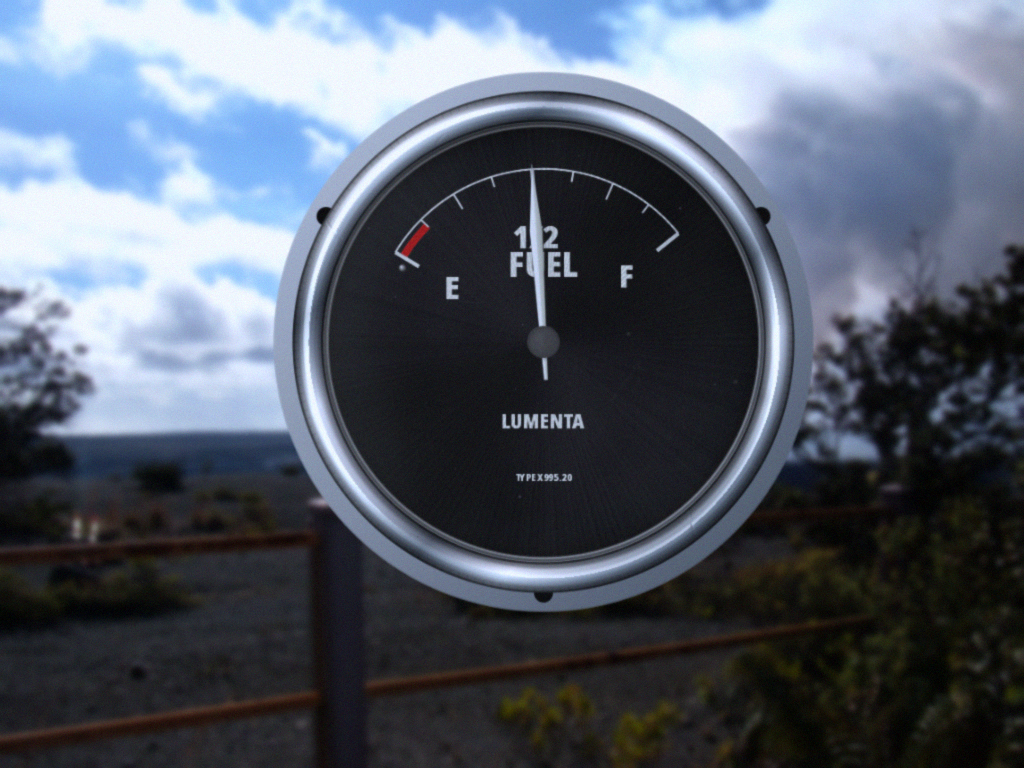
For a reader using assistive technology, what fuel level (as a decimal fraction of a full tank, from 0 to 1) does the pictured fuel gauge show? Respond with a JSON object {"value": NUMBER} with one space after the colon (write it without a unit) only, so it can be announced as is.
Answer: {"value": 0.5}
